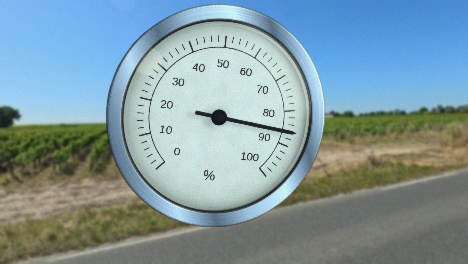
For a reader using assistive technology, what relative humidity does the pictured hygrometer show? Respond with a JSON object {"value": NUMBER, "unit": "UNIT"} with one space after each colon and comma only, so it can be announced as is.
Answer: {"value": 86, "unit": "%"}
